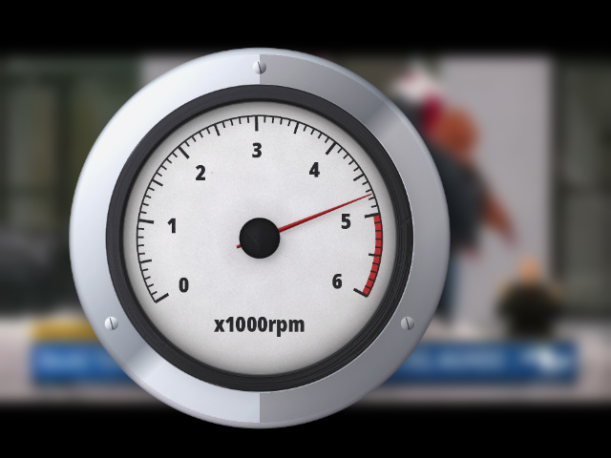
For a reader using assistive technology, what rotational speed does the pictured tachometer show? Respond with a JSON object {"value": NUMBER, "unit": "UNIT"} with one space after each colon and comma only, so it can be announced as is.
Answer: {"value": 4750, "unit": "rpm"}
